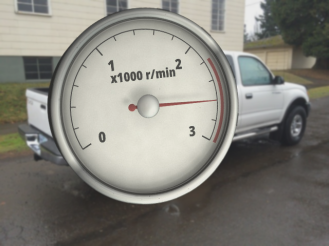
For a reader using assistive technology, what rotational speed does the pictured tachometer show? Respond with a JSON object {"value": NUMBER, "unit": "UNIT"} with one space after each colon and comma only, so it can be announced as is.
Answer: {"value": 2600, "unit": "rpm"}
